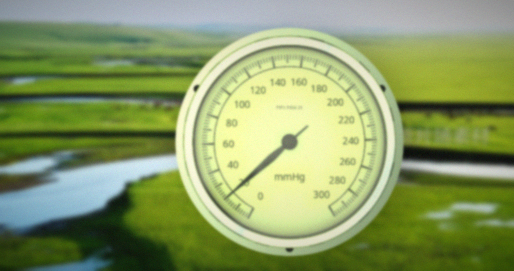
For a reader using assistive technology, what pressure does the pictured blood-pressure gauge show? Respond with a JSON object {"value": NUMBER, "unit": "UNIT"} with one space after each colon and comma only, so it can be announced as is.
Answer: {"value": 20, "unit": "mmHg"}
